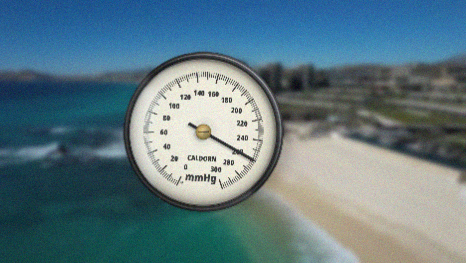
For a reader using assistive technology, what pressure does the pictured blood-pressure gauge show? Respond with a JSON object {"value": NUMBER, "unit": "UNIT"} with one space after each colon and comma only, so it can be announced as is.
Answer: {"value": 260, "unit": "mmHg"}
